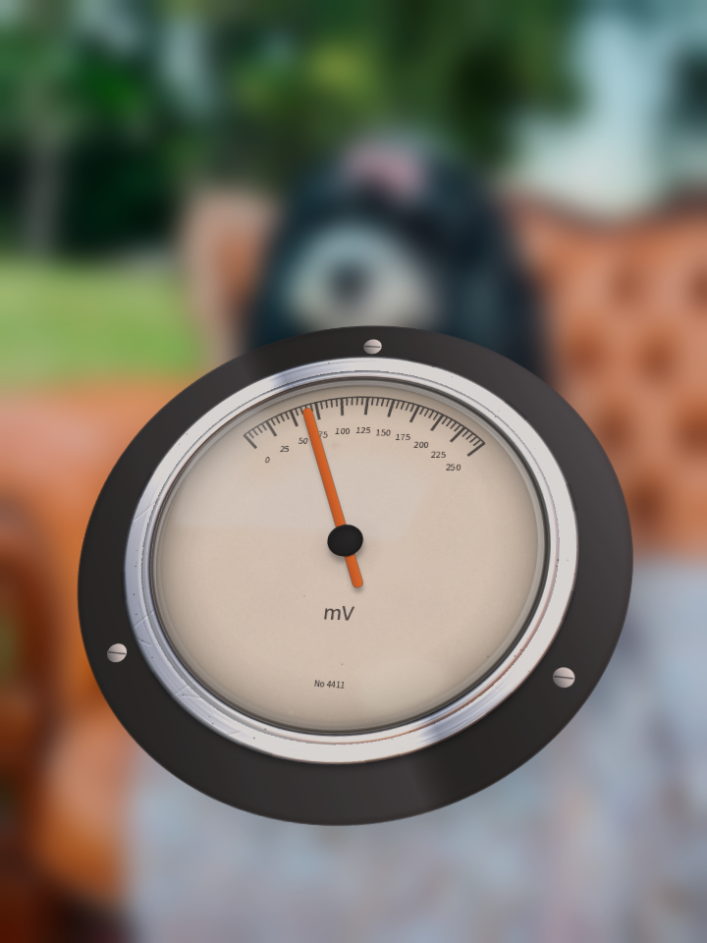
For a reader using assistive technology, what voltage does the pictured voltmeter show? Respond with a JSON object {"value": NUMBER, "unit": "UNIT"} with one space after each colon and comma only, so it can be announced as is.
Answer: {"value": 65, "unit": "mV"}
